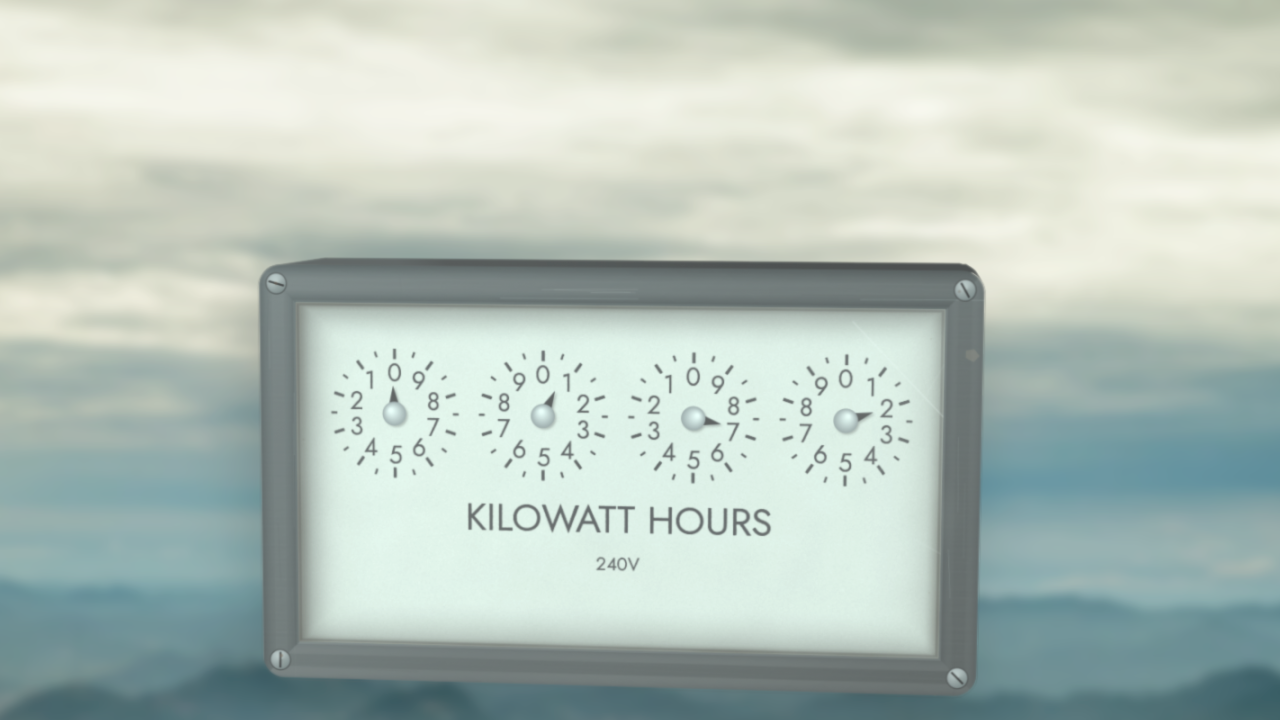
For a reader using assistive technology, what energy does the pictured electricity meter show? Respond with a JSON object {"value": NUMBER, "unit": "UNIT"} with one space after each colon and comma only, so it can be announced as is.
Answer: {"value": 72, "unit": "kWh"}
